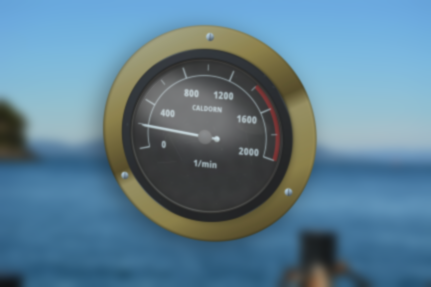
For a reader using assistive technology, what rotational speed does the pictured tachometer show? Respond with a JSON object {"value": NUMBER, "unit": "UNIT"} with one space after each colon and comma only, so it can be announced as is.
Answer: {"value": 200, "unit": "rpm"}
